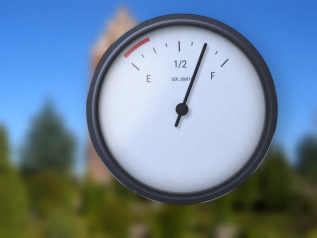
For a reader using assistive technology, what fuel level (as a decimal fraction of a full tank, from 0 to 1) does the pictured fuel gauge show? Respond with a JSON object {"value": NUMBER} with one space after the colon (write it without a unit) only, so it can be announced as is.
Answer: {"value": 0.75}
